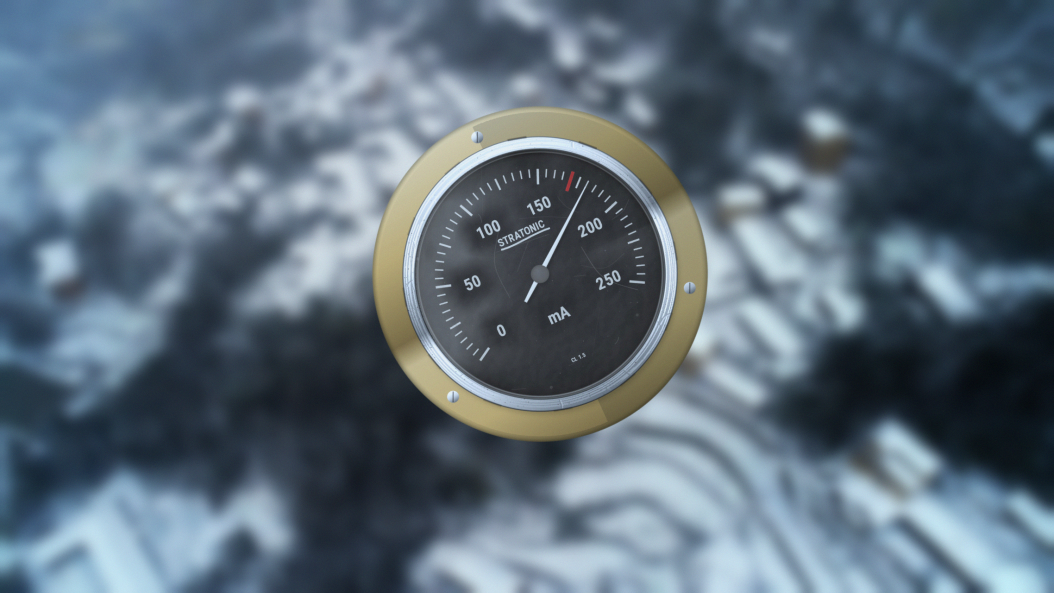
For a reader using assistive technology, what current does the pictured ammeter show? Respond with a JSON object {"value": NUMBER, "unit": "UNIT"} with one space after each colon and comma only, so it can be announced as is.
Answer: {"value": 180, "unit": "mA"}
